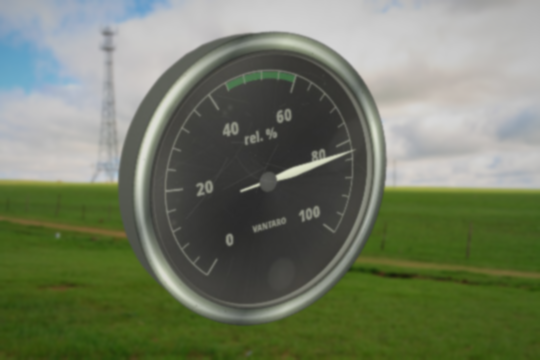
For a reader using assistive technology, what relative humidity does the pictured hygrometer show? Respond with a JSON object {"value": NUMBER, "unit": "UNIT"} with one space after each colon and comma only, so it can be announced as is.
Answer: {"value": 82, "unit": "%"}
